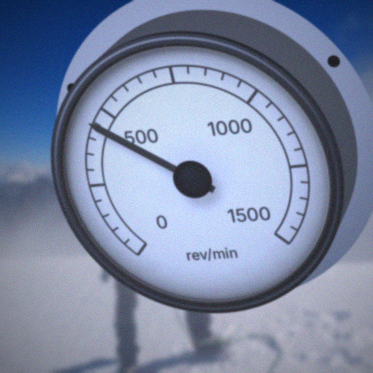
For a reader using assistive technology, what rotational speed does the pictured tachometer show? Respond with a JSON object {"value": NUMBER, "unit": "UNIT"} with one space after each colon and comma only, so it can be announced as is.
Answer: {"value": 450, "unit": "rpm"}
